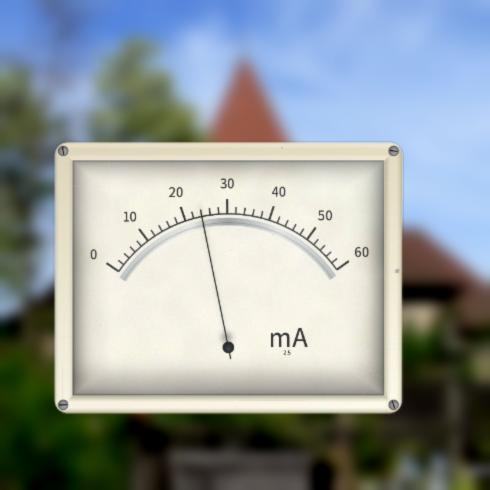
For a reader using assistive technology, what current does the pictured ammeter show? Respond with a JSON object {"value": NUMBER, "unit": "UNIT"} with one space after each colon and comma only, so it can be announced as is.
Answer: {"value": 24, "unit": "mA"}
